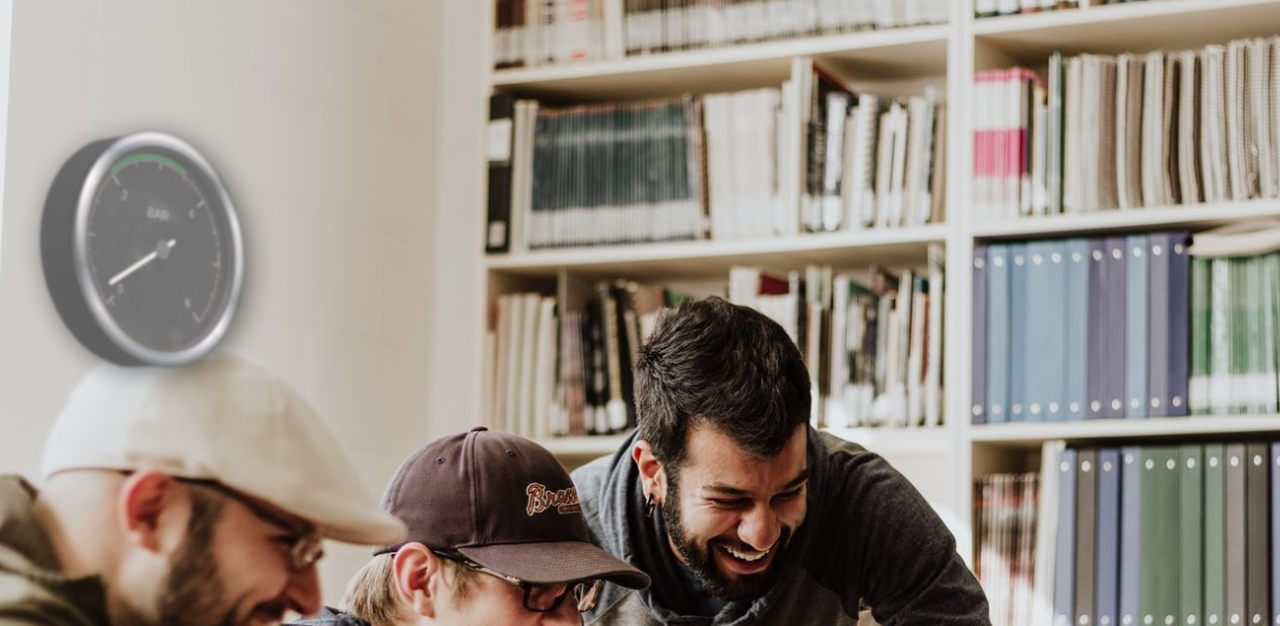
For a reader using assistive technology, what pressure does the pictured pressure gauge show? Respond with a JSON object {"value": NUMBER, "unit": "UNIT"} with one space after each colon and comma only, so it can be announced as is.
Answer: {"value": 0.25, "unit": "bar"}
